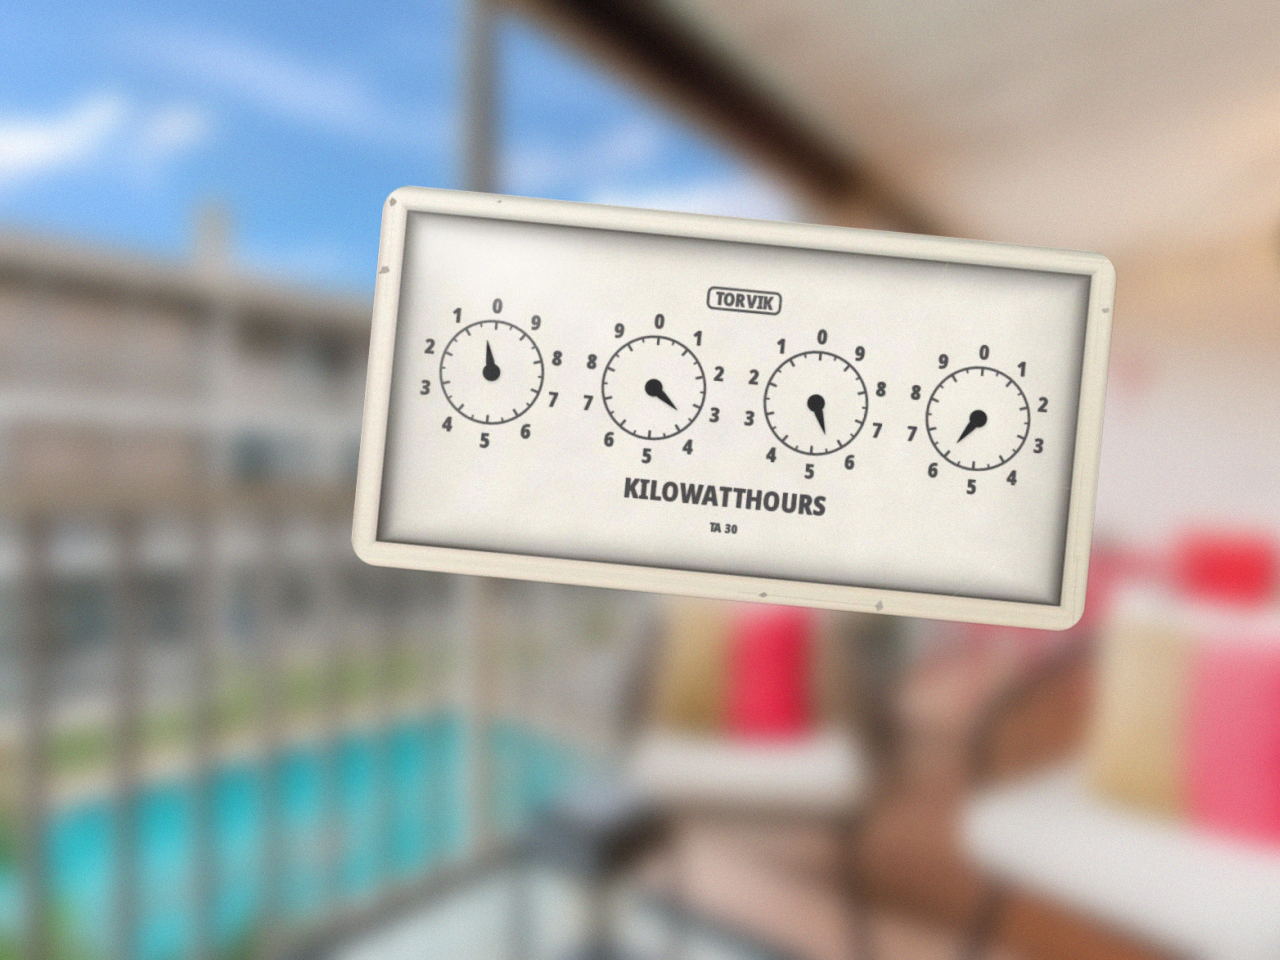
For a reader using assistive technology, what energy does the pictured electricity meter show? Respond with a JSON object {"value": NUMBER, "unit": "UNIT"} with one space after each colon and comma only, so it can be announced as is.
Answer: {"value": 356, "unit": "kWh"}
